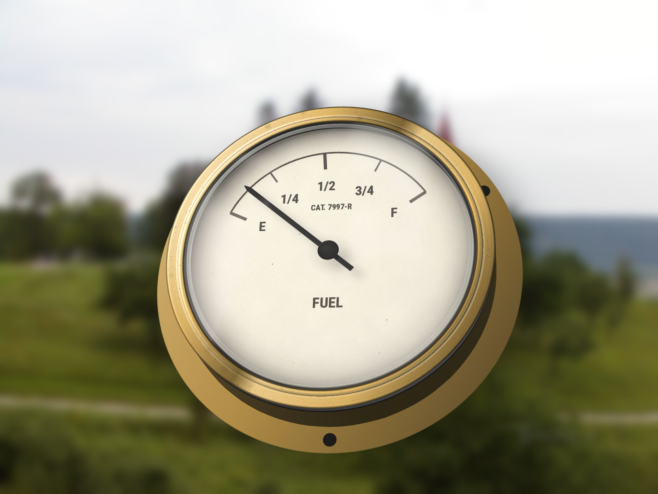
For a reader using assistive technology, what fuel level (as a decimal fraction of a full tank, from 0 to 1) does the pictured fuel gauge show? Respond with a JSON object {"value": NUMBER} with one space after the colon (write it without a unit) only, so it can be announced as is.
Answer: {"value": 0.125}
